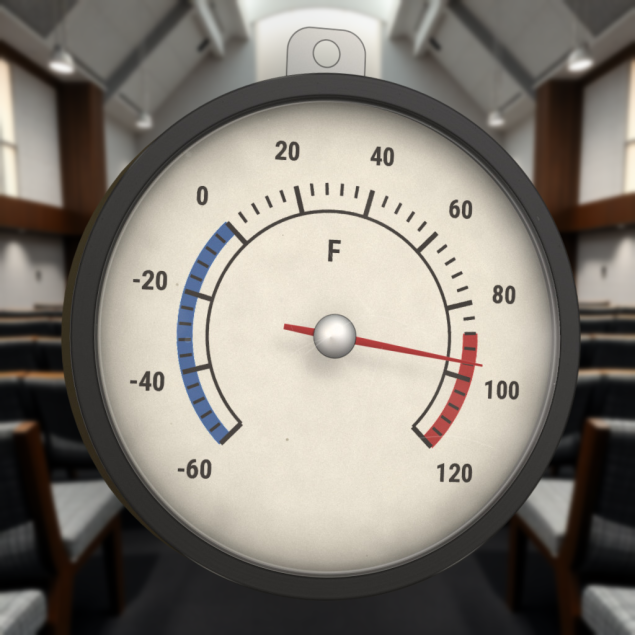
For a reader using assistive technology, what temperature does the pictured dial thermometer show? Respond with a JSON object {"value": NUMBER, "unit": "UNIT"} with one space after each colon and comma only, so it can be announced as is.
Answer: {"value": 96, "unit": "°F"}
